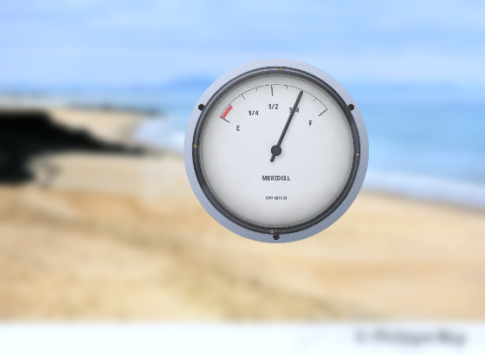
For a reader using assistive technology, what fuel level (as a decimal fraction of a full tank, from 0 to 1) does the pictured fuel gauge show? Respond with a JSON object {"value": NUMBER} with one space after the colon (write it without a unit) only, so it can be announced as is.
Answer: {"value": 0.75}
